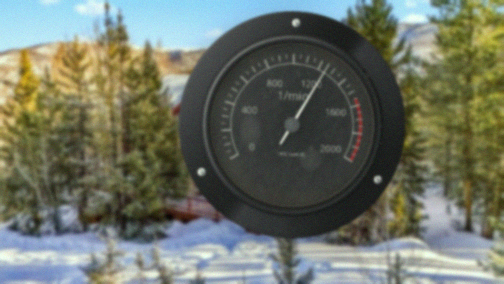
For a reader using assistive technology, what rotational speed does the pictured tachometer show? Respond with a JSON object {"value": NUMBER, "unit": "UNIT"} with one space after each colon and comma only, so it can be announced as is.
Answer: {"value": 1250, "unit": "rpm"}
